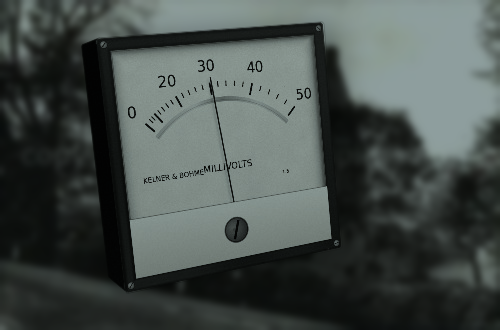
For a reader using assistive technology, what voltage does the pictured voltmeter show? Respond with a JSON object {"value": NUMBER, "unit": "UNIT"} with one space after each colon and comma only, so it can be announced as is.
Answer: {"value": 30, "unit": "mV"}
